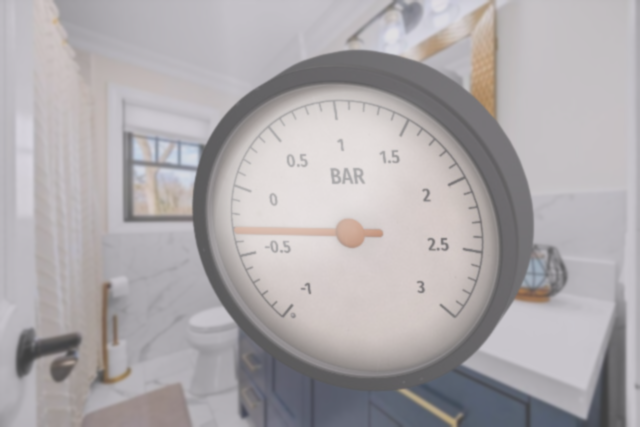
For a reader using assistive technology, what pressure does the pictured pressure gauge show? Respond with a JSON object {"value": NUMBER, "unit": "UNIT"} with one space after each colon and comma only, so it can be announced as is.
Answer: {"value": -0.3, "unit": "bar"}
